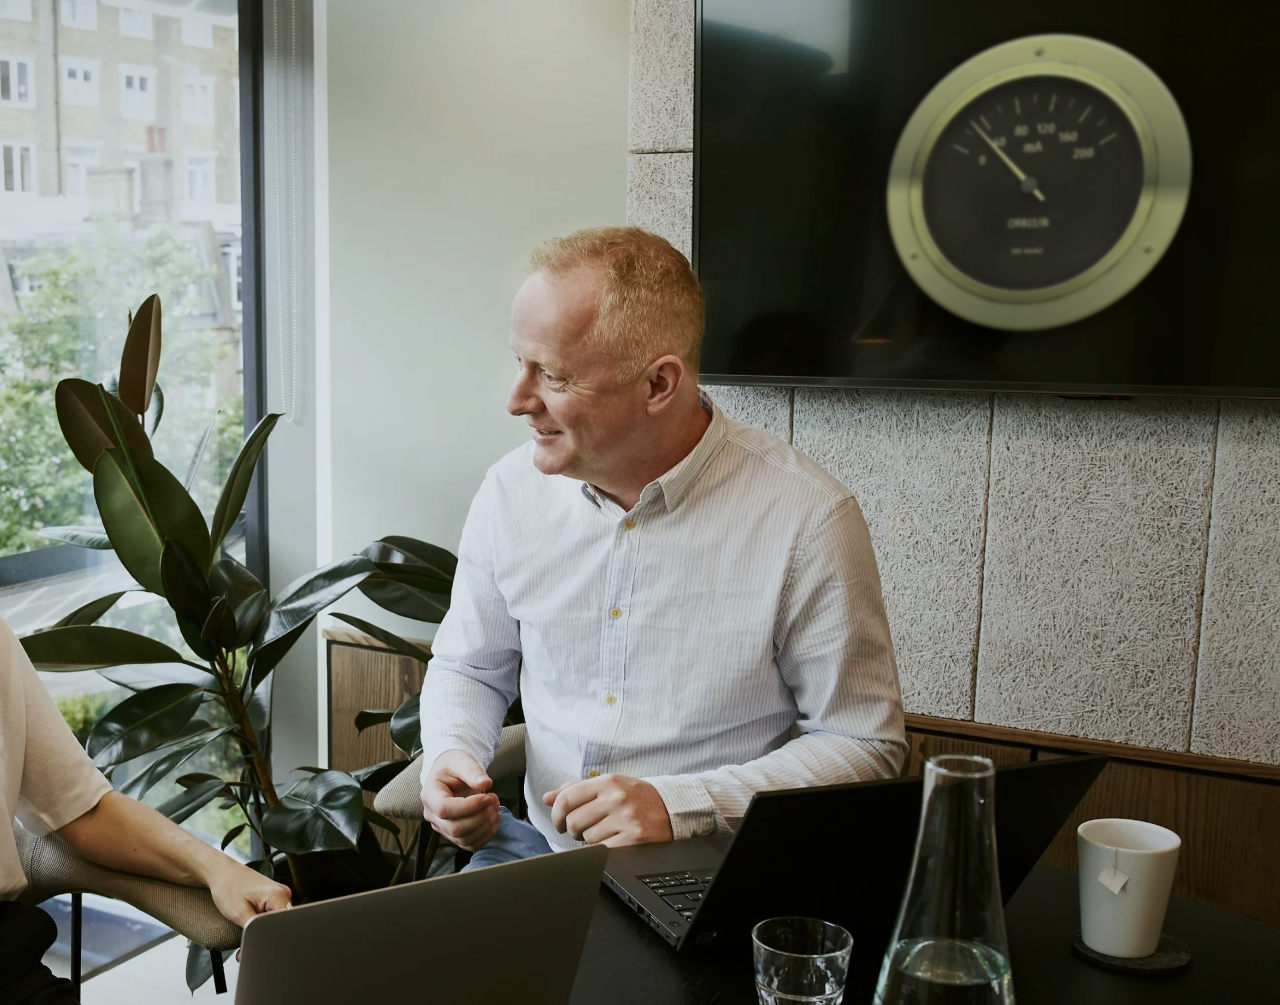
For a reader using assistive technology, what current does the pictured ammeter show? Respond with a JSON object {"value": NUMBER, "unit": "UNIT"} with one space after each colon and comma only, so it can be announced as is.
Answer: {"value": 30, "unit": "mA"}
